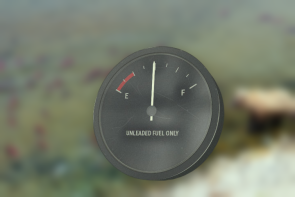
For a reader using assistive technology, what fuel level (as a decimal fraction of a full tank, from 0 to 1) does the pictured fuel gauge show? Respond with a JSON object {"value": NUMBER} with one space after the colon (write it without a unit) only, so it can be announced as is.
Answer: {"value": 0.5}
